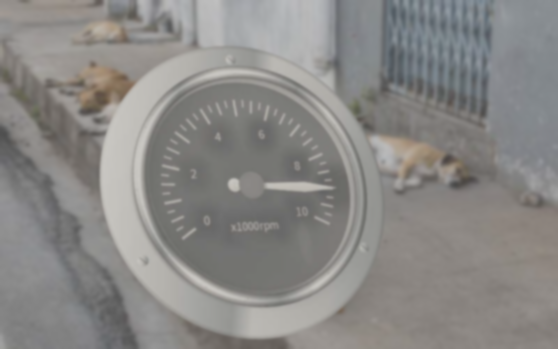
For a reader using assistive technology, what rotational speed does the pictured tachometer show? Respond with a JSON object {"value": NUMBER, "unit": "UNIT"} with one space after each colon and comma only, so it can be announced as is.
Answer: {"value": 9000, "unit": "rpm"}
